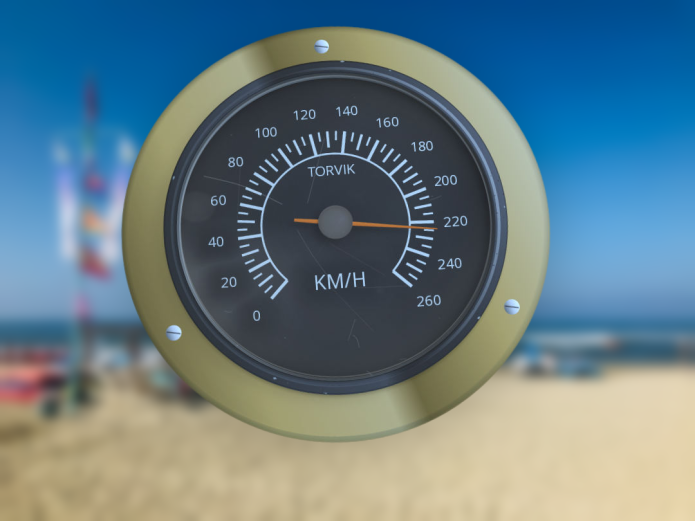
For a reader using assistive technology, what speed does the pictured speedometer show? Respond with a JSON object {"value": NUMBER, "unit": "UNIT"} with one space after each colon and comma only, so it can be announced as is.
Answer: {"value": 225, "unit": "km/h"}
